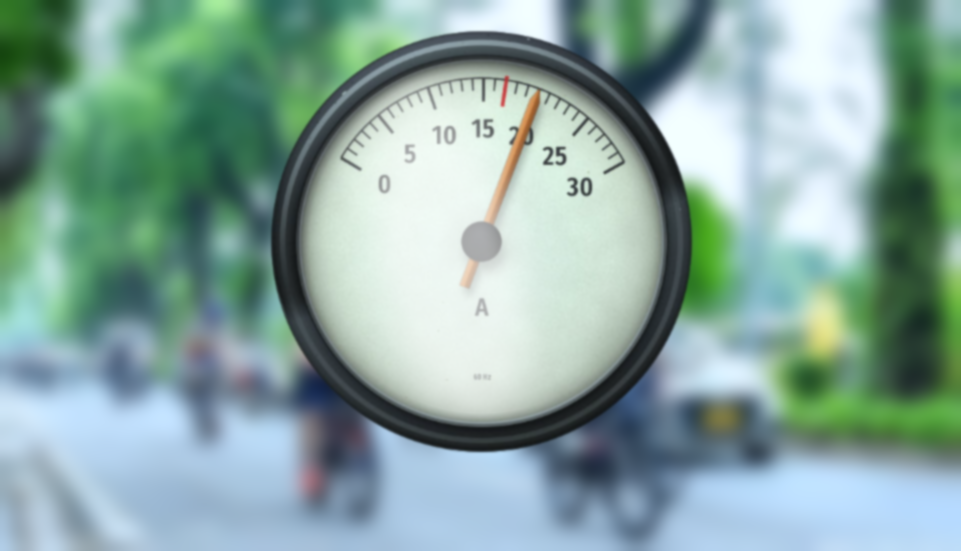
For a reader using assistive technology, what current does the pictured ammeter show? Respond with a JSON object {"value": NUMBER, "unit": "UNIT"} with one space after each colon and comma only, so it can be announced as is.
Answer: {"value": 20, "unit": "A"}
